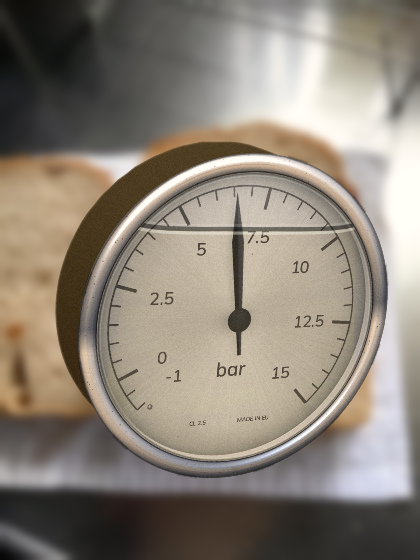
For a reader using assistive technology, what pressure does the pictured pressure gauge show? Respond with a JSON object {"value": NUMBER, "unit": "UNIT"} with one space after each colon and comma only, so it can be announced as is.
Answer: {"value": 6.5, "unit": "bar"}
